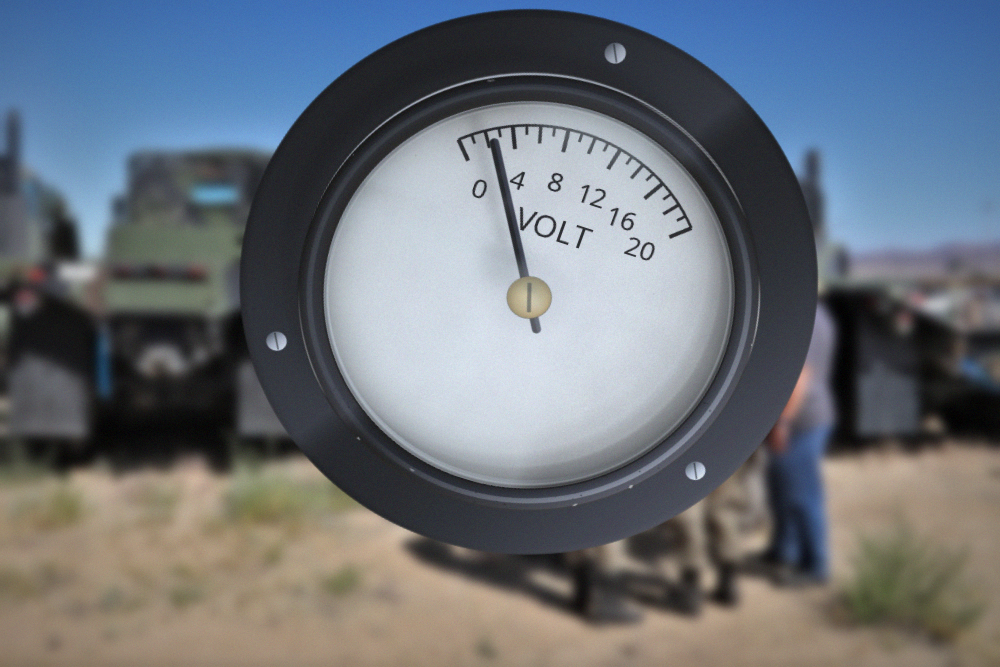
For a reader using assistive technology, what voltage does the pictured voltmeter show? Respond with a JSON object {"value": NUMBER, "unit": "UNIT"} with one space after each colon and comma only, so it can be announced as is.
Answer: {"value": 2.5, "unit": "V"}
